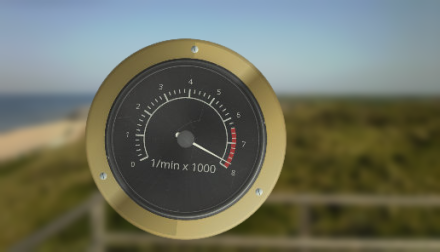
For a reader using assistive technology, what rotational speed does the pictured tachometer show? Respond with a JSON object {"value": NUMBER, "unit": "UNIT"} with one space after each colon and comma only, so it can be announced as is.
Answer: {"value": 7800, "unit": "rpm"}
